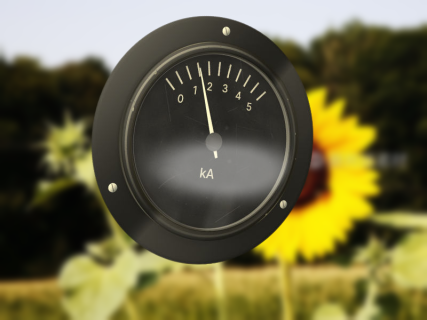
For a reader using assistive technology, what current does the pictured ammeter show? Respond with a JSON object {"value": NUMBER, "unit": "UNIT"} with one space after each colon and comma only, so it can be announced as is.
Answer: {"value": 1.5, "unit": "kA"}
